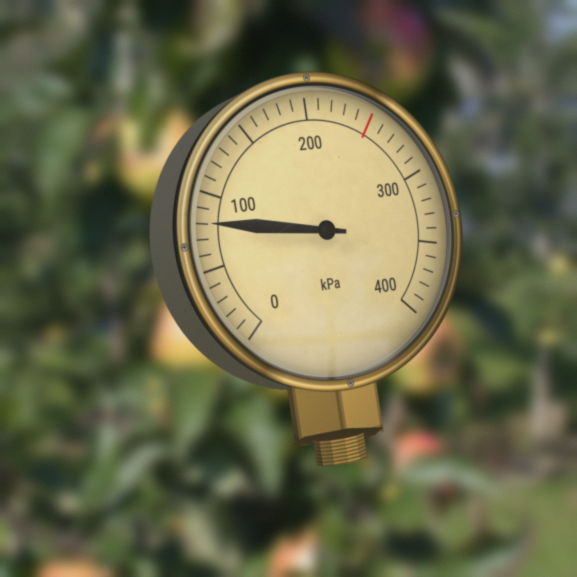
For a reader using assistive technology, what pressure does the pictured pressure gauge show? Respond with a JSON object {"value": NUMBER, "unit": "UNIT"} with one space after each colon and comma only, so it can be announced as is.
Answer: {"value": 80, "unit": "kPa"}
